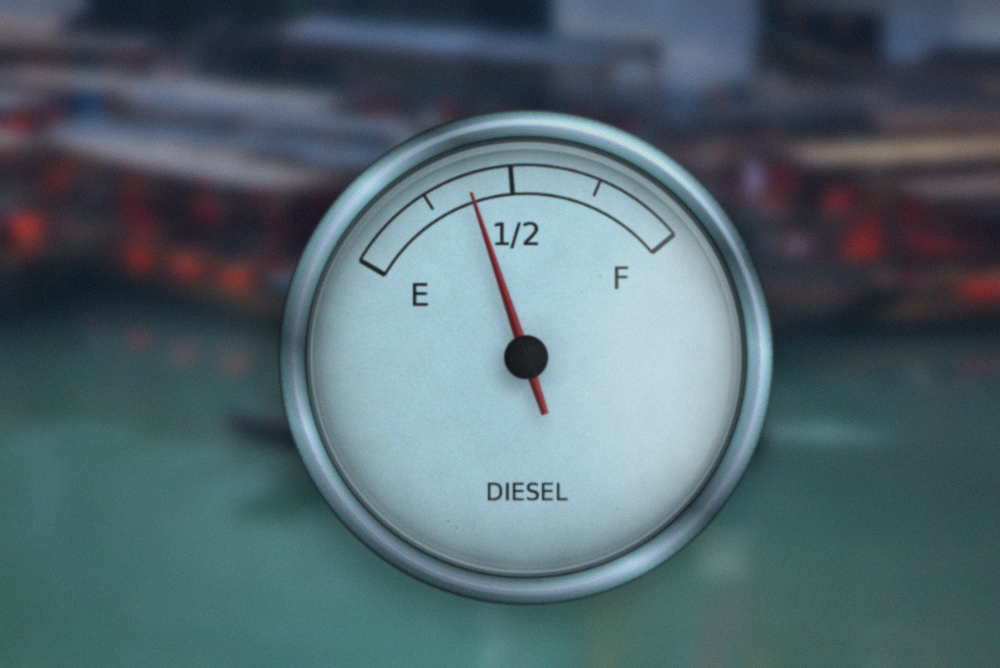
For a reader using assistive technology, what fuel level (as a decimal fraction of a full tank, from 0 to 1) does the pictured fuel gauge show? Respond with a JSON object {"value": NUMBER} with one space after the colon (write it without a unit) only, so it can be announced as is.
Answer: {"value": 0.375}
